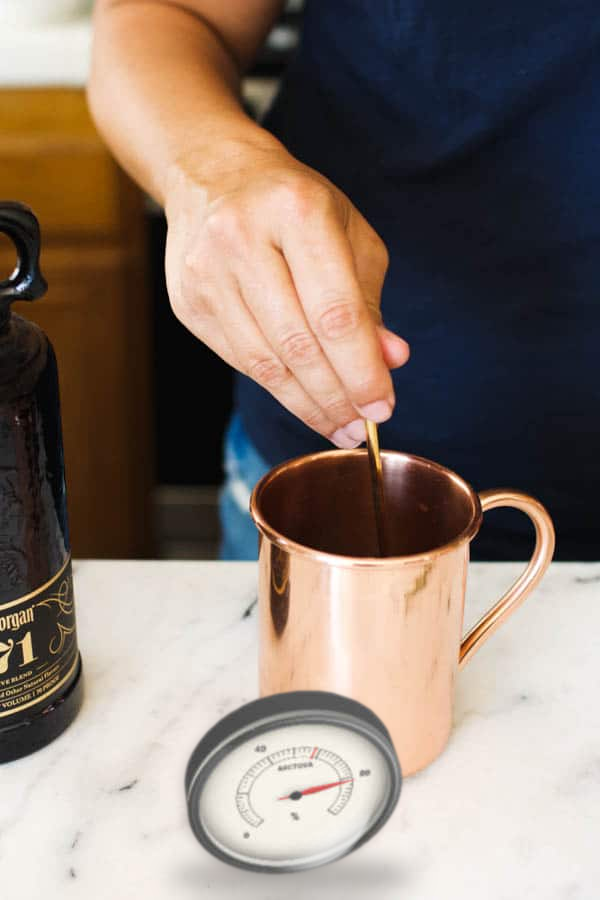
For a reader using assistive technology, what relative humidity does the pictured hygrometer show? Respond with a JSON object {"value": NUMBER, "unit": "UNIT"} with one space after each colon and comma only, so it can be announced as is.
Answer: {"value": 80, "unit": "%"}
